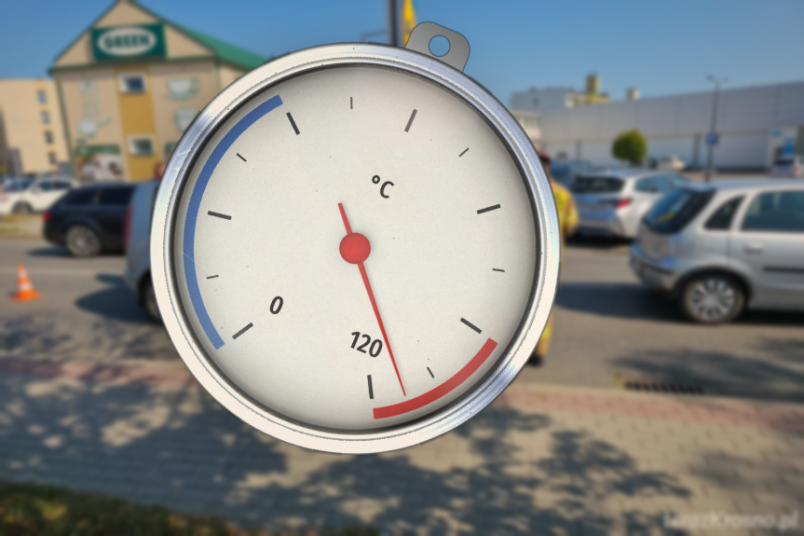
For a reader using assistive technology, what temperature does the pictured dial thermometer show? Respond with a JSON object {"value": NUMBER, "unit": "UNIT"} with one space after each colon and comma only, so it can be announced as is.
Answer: {"value": 115, "unit": "°C"}
